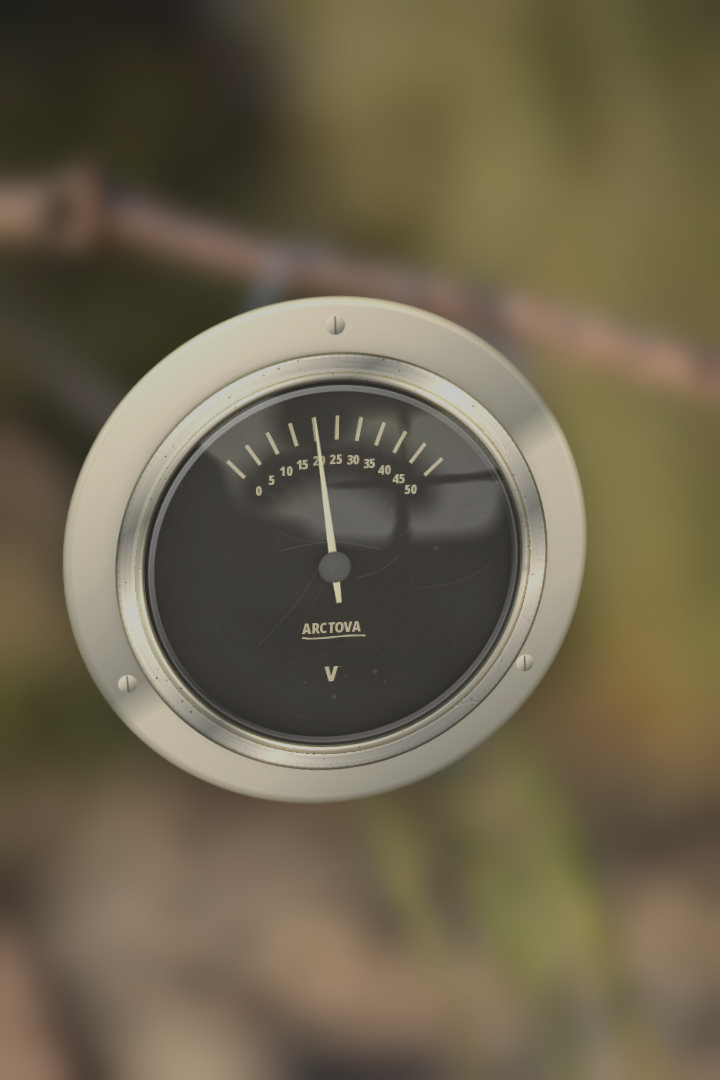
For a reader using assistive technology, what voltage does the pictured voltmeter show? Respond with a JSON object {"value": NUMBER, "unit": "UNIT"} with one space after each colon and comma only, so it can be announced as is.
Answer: {"value": 20, "unit": "V"}
